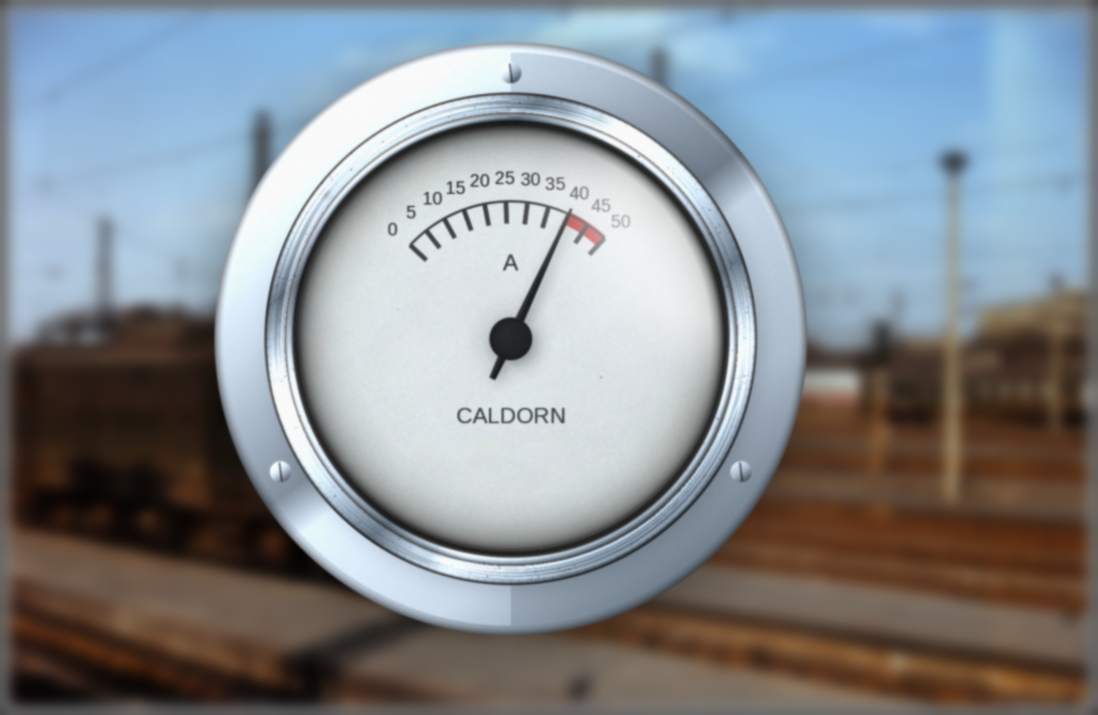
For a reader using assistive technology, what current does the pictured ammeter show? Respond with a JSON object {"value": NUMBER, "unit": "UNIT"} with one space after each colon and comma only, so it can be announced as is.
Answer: {"value": 40, "unit": "A"}
